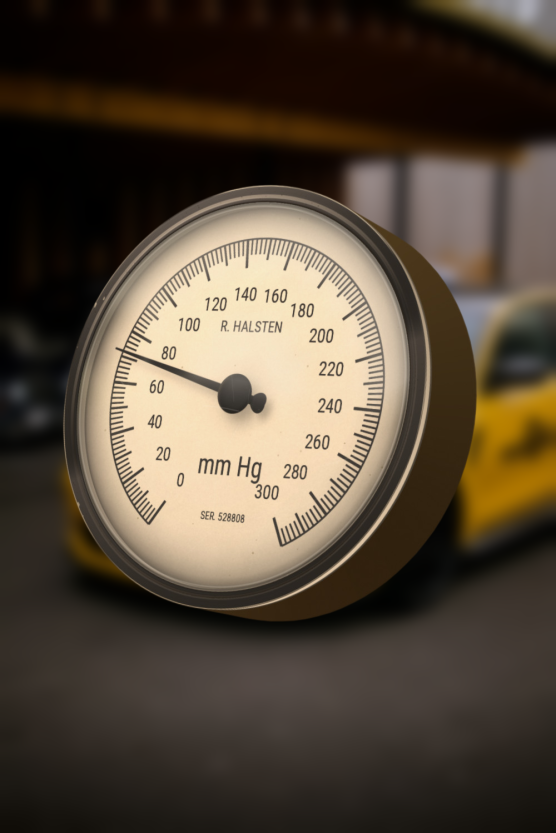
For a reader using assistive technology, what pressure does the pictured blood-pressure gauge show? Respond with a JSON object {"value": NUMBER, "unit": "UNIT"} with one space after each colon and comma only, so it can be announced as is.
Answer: {"value": 72, "unit": "mmHg"}
